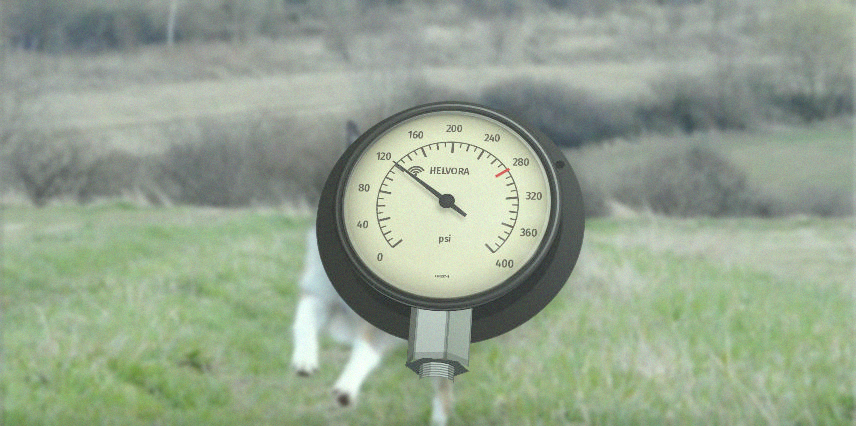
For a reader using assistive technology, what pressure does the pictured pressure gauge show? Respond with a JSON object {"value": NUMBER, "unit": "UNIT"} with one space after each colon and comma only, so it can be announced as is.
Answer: {"value": 120, "unit": "psi"}
